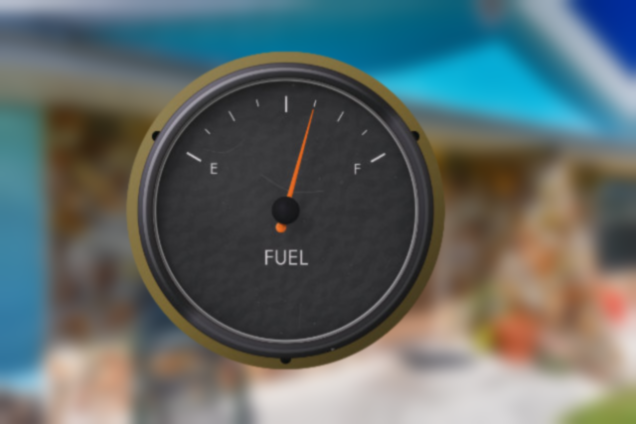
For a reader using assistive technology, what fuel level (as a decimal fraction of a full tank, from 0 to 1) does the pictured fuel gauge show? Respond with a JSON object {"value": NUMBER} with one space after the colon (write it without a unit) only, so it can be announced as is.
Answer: {"value": 0.625}
